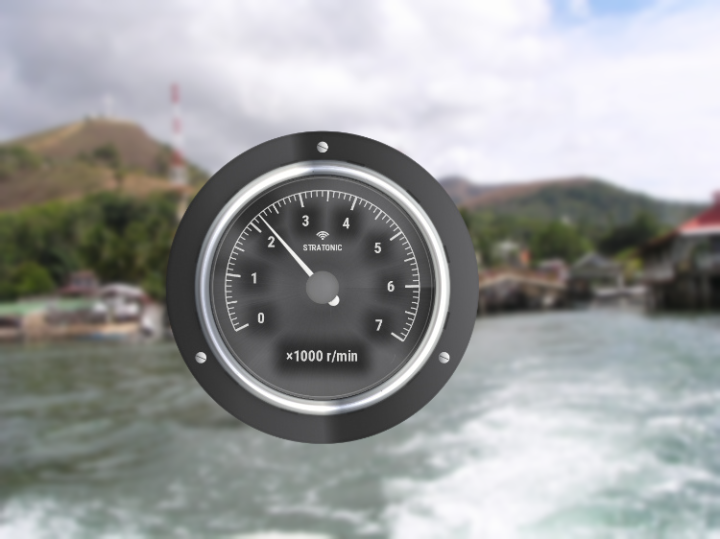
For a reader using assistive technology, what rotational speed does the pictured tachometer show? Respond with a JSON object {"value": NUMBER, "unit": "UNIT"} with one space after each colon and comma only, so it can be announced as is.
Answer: {"value": 2200, "unit": "rpm"}
